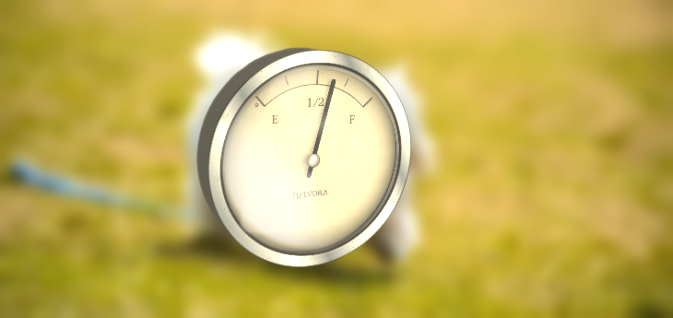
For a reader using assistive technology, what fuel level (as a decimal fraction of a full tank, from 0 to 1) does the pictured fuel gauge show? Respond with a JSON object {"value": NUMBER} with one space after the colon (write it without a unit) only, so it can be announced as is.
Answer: {"value": 0.625}
